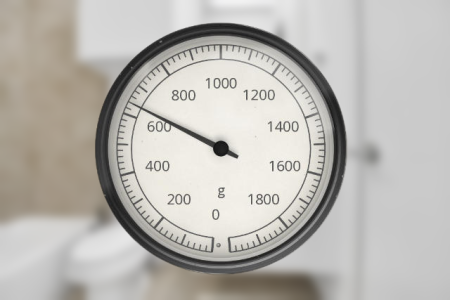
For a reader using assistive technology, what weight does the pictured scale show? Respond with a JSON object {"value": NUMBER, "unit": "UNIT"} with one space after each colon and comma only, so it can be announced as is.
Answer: {"value": 640, "unit": "g"}
